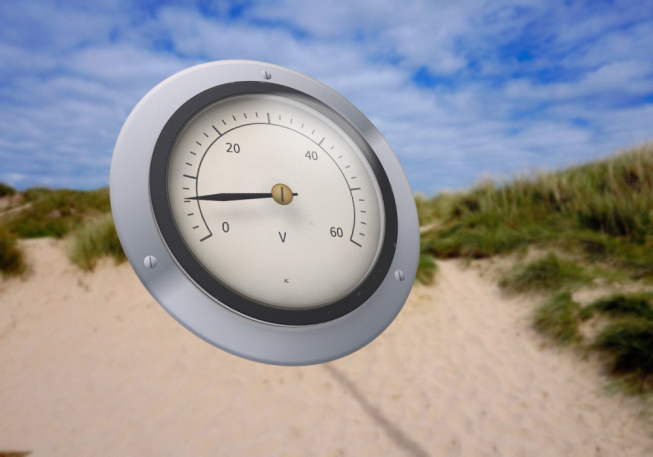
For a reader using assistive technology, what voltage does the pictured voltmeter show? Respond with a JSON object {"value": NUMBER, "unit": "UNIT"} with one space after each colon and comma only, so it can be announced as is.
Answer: {"value": 6, "unit": "V"}
